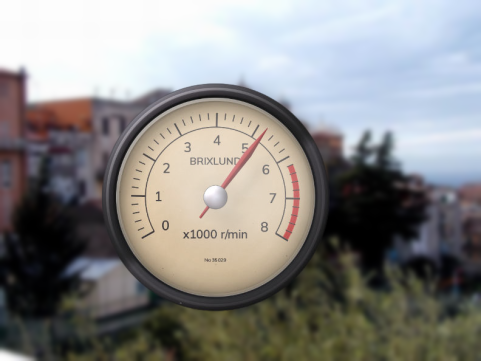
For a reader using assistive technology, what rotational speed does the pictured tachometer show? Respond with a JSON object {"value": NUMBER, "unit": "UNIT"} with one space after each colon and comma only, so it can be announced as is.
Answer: {"value": 5200, "unit": "rpm"}
